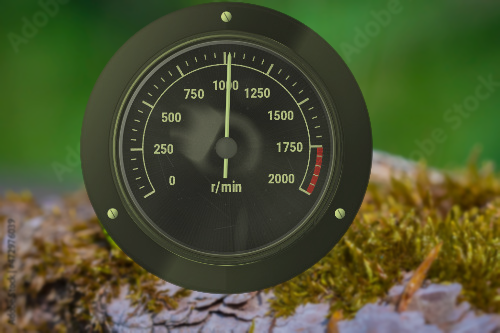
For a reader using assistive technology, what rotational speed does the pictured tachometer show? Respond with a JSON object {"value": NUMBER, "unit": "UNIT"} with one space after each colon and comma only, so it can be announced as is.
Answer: {"value": 1025, "unit": "rpm"}
